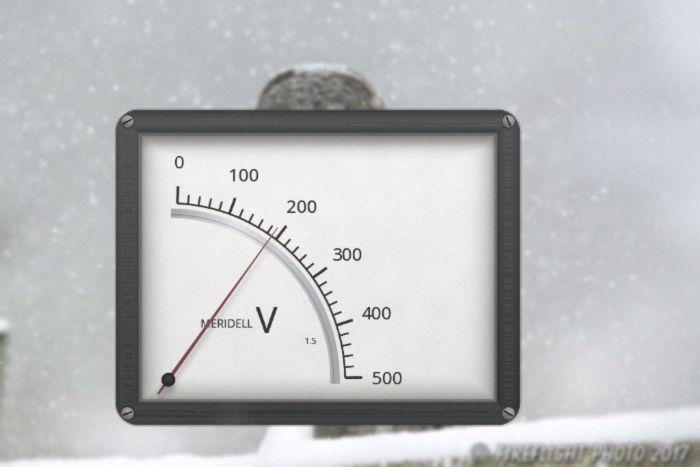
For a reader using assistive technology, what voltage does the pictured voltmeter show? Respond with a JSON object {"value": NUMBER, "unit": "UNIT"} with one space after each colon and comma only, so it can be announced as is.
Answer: {"value": 190, "unit": "V"}
